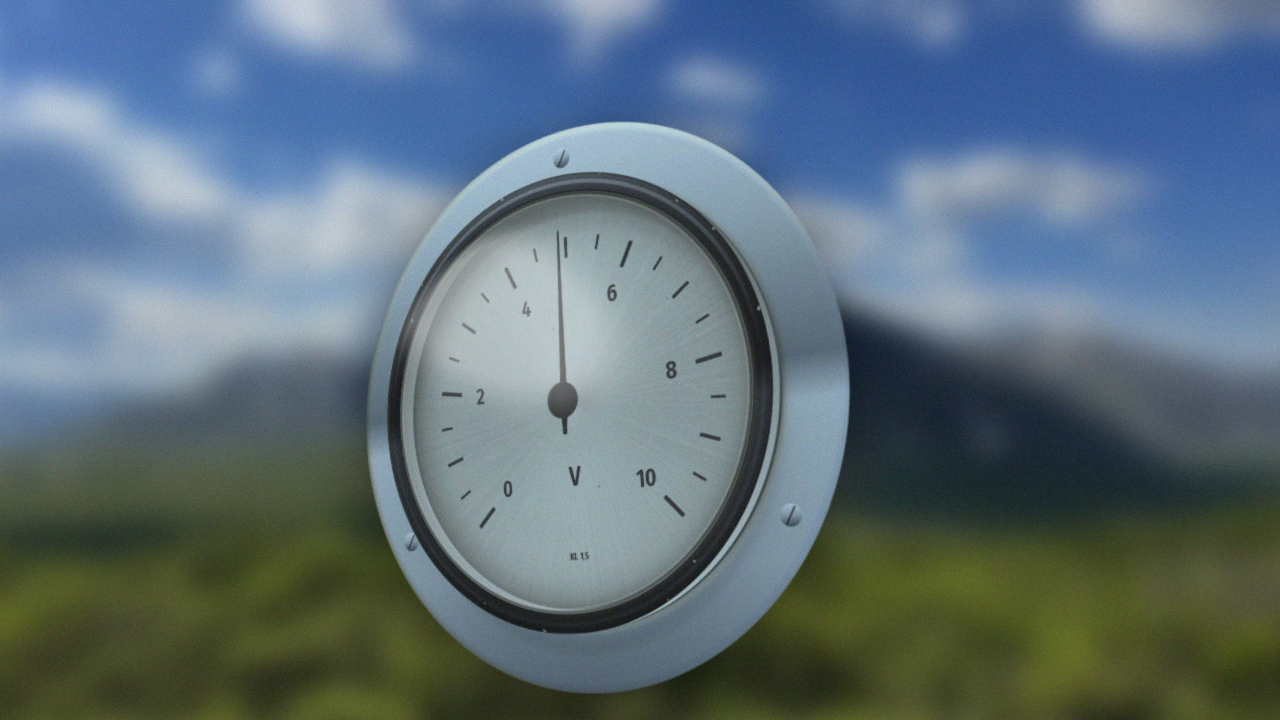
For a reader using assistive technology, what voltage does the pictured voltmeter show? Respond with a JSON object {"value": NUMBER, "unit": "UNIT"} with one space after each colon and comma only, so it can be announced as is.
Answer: {"value": 5, "unit": "V"}
